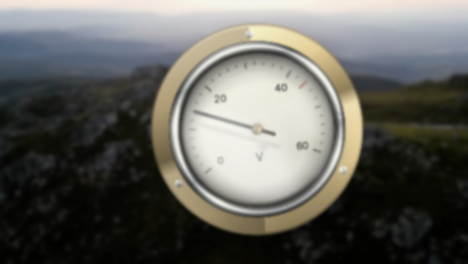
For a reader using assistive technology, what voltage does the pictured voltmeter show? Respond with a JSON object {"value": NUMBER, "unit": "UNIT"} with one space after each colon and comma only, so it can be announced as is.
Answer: {"value": 14, "unit": "V"}
